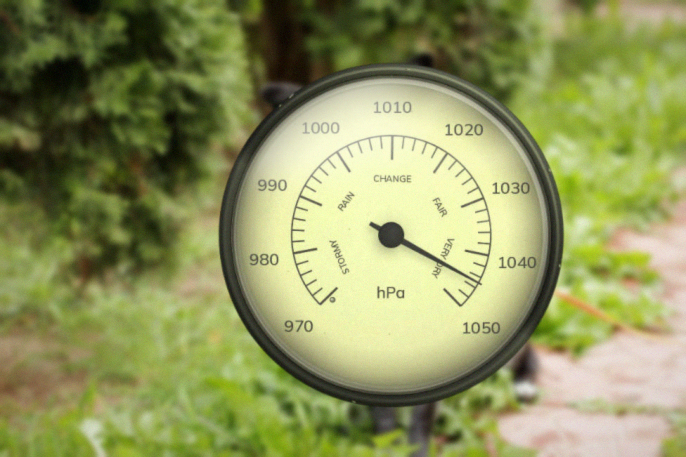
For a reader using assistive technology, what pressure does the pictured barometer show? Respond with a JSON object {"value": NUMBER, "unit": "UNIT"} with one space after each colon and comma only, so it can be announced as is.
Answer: {"value": 1045, "unit": "hPa"}
